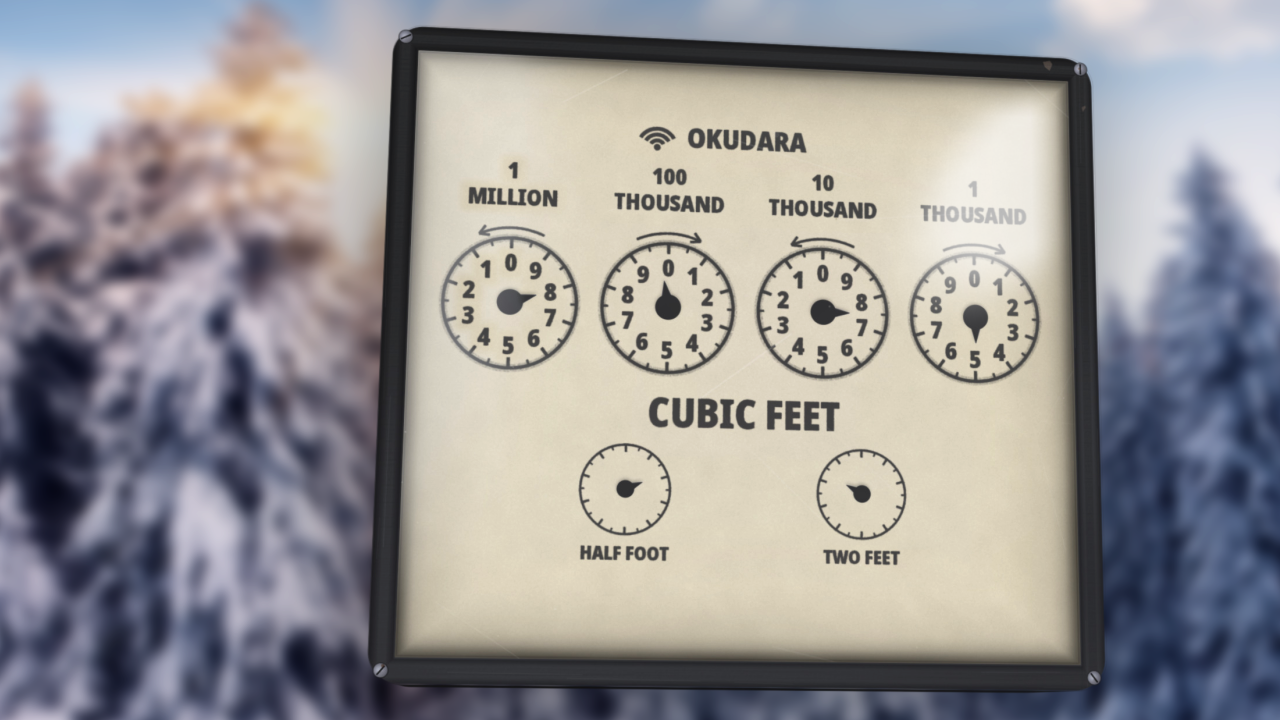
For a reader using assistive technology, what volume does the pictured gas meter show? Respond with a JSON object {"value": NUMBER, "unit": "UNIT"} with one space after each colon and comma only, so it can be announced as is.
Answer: {"value": 797500, "unit": "ft³"}
